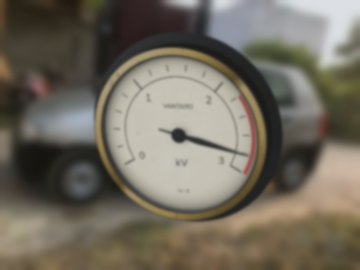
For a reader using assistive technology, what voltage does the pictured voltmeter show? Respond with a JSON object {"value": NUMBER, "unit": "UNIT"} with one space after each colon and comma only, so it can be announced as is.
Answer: {"value": 2.8, "unit": "kV"}
